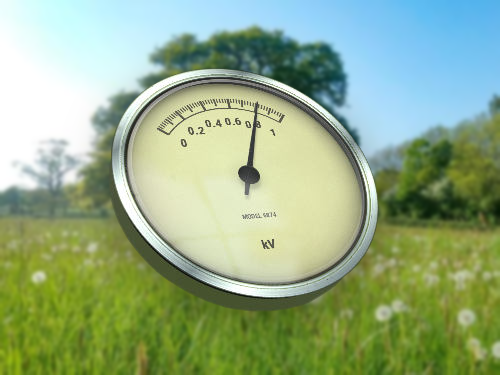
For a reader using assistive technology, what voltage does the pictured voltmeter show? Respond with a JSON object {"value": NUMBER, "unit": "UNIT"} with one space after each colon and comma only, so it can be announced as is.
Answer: {"value": 0.8, "unit": "kV"}
